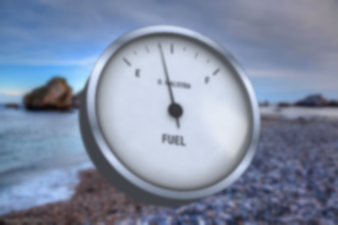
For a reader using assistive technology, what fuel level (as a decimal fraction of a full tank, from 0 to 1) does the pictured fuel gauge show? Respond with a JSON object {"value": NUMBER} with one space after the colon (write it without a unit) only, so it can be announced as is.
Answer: {"value": 0.375}
